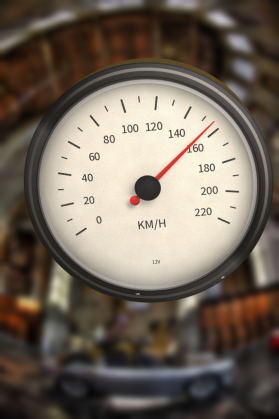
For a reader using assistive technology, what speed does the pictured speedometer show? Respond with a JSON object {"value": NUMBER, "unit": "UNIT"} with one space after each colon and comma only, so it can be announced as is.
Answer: {"value": 155, "unit": "km/h"}
